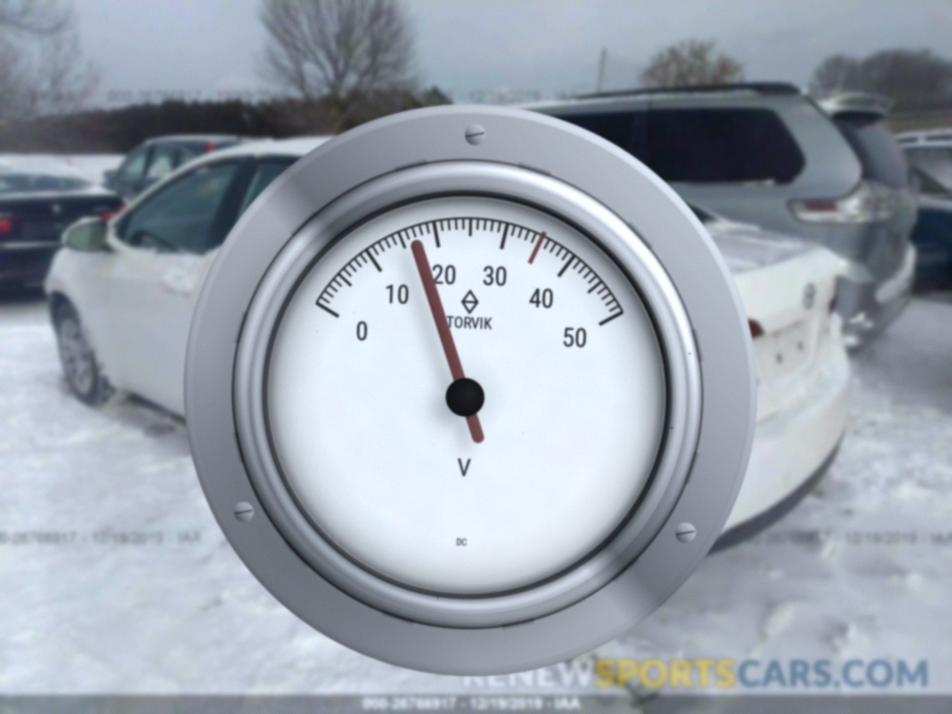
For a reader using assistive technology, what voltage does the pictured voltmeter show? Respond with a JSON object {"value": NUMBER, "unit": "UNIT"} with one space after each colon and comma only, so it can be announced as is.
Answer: {"value": 17, "unit": "V"}
